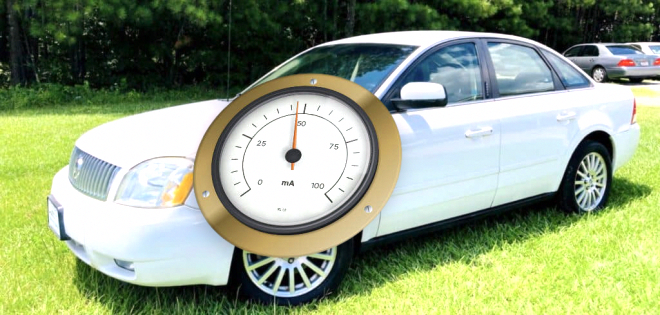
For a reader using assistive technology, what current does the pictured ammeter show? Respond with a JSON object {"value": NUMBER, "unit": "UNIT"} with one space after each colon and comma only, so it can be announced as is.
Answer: {"value": 47.5, "unit": "mA"}
